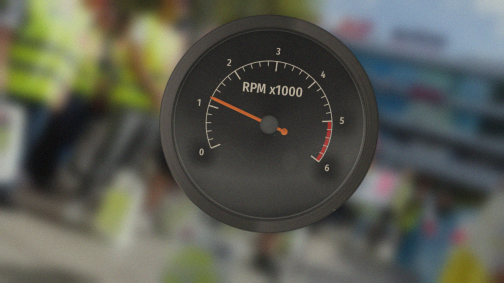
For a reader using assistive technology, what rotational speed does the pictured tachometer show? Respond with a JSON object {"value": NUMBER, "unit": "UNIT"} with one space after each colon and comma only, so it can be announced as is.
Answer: {"value": 1200, "unit": "rpm"}
